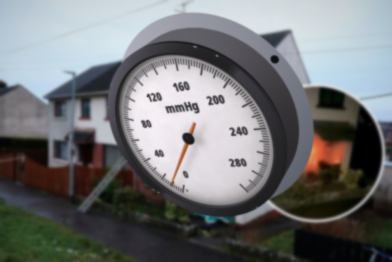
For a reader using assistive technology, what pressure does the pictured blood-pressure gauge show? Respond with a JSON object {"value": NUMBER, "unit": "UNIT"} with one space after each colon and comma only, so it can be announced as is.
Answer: {"value": 10, "unit": "mmHg"}
